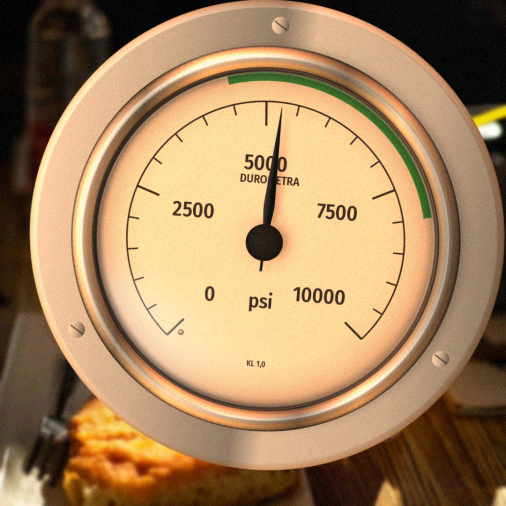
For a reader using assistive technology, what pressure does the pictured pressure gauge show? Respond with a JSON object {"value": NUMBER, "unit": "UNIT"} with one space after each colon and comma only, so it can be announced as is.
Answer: {"value": 5250, "unit": "psi"}
